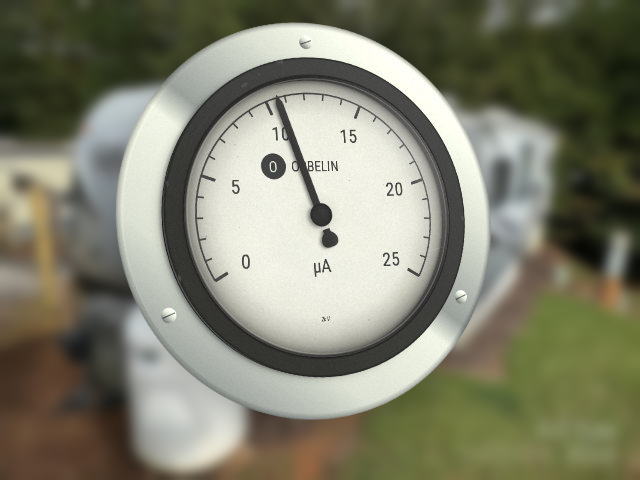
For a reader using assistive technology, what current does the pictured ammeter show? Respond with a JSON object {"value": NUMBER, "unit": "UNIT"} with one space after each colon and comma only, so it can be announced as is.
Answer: {"value": 10.5, "unit": "µA"}
